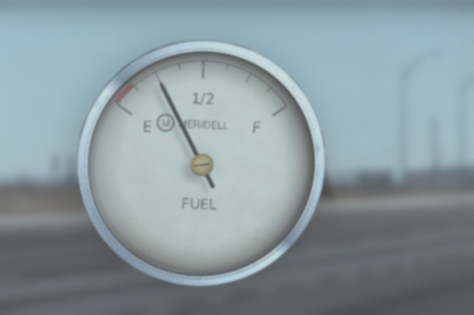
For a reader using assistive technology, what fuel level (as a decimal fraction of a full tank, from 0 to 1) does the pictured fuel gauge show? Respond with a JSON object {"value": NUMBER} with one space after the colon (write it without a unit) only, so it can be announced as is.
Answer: {"value": 0.25}
